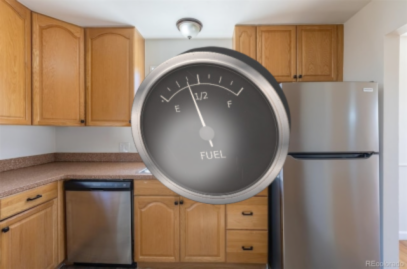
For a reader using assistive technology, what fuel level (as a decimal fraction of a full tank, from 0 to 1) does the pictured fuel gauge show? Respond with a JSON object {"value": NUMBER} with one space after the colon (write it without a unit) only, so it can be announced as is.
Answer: {"value": 0.375}
